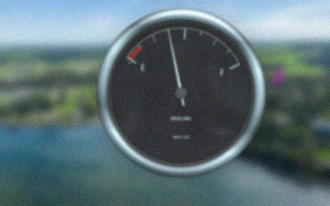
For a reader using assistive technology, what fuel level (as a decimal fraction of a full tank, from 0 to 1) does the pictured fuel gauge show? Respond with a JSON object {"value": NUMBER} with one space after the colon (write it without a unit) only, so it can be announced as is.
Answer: {"value": 0.375}
